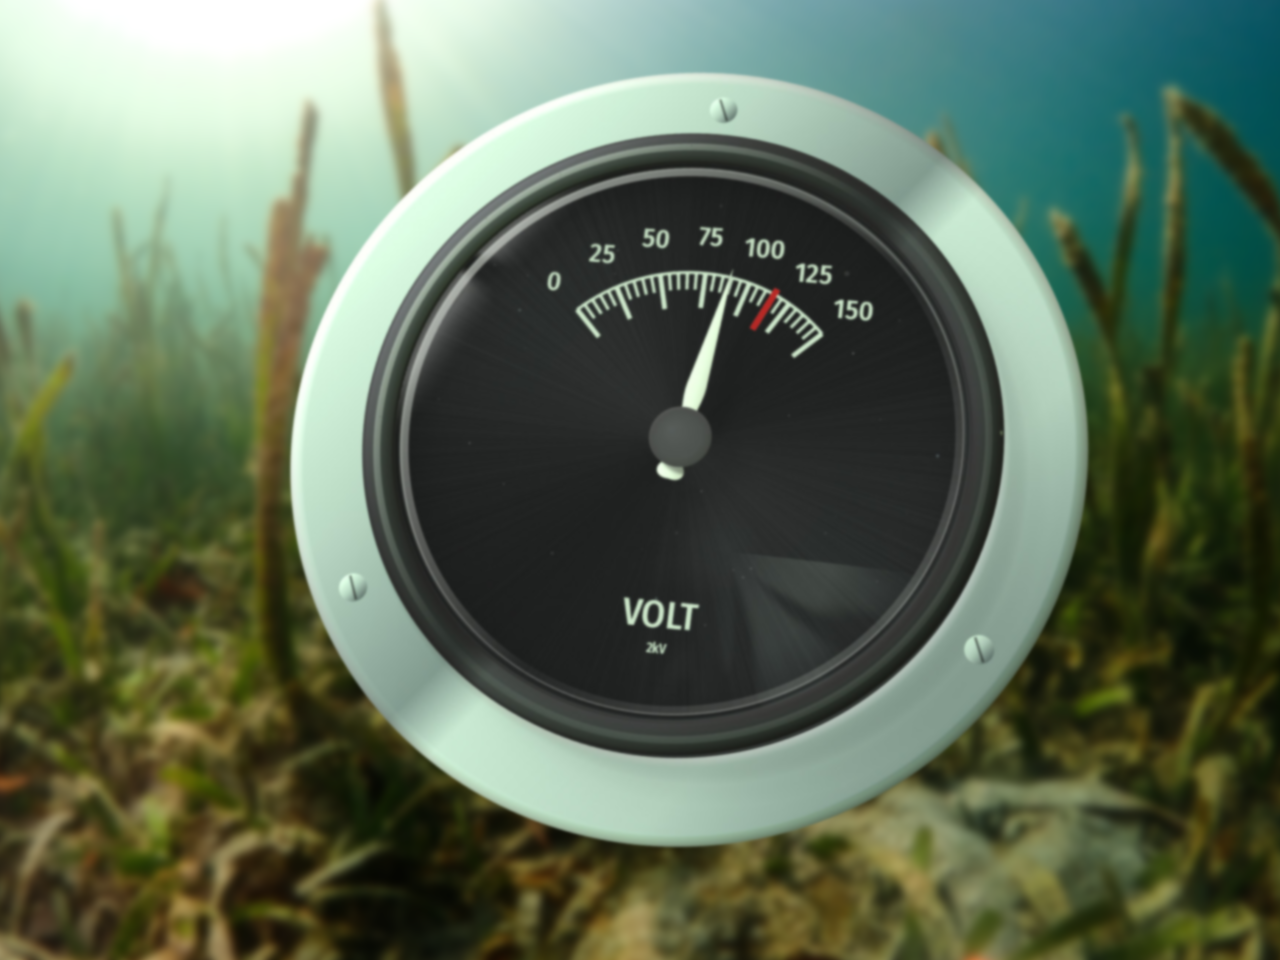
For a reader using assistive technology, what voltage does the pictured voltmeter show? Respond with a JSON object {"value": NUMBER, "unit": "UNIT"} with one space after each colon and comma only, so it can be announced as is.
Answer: {"value": 90, "unit": "V"}
